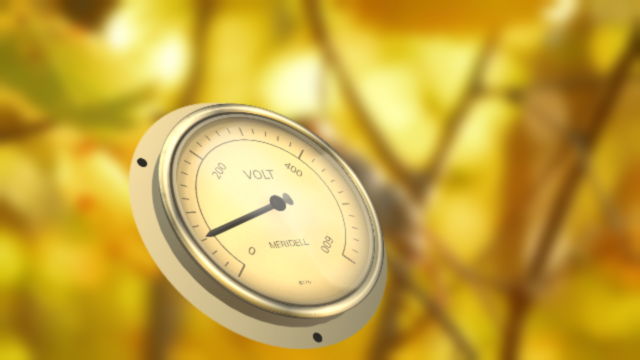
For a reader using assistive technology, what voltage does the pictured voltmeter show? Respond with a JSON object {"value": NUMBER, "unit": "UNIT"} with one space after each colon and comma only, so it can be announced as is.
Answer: {"value": 60, "unit": "V"}
